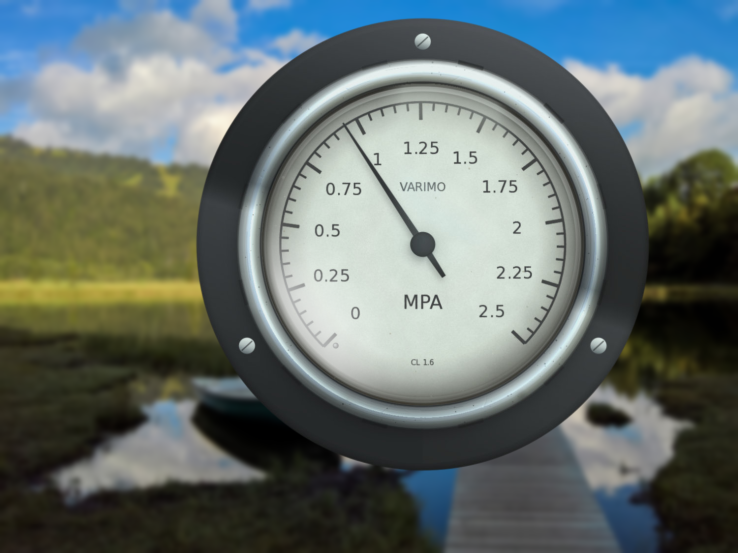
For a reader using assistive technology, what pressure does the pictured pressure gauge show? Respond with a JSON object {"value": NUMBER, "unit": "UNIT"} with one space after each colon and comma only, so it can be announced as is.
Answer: {"value": 0.95, "unit": "MPa"}
